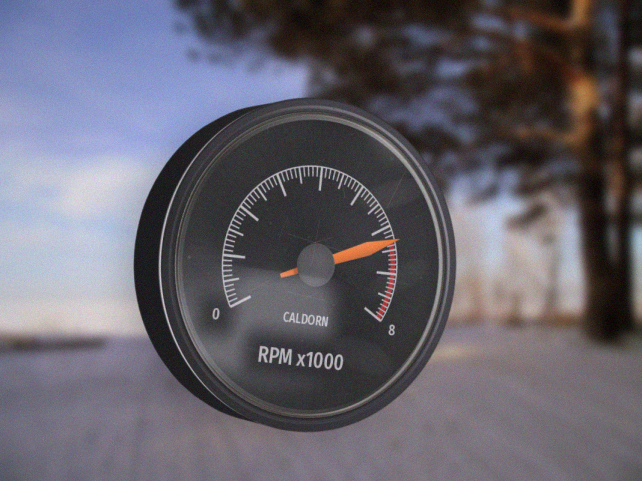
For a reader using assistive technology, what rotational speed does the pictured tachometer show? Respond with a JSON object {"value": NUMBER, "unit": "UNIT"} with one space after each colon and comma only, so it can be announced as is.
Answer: {"value": 6300, "unit": "rpm"}
